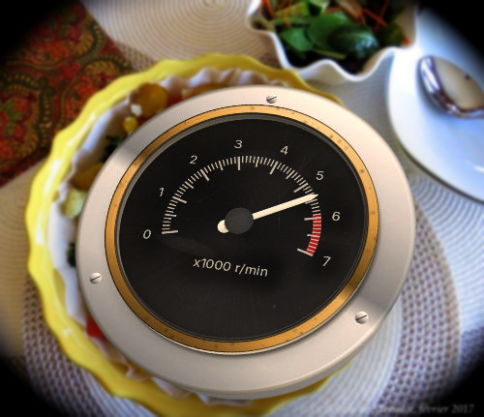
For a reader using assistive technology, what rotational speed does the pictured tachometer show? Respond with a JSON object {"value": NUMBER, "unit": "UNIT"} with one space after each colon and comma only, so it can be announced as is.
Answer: {"value": 5500, "unit": "rpm"}
